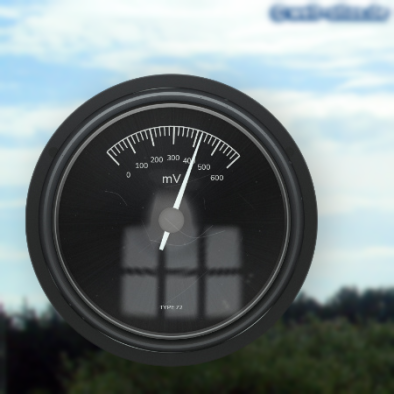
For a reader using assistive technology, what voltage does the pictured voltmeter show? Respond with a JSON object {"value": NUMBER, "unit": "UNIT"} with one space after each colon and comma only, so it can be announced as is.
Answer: {"value": 420, "unit": "mV"}
